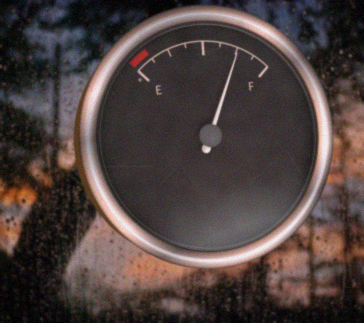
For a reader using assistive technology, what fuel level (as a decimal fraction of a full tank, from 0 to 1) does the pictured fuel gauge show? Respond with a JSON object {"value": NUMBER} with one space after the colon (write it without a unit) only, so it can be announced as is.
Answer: {"value": 0.75}
